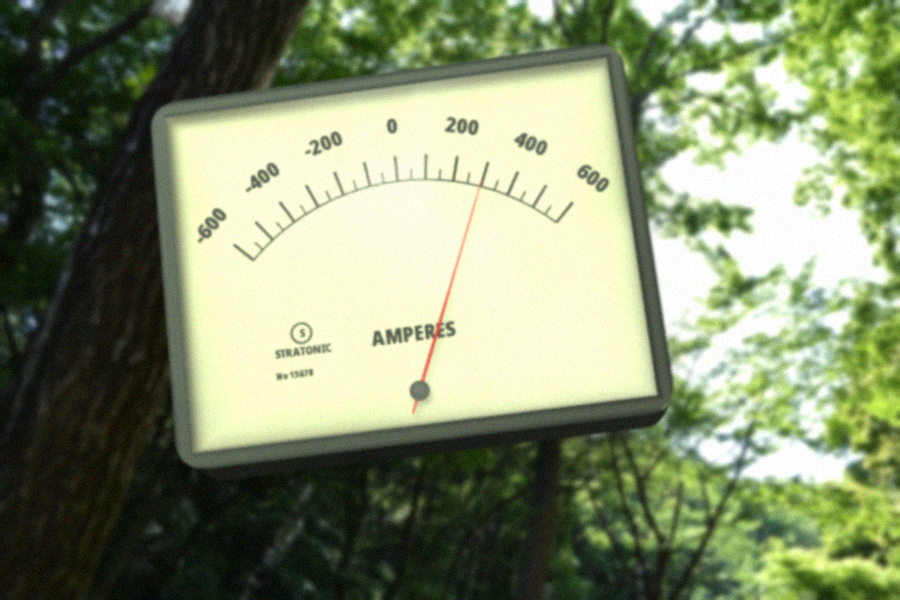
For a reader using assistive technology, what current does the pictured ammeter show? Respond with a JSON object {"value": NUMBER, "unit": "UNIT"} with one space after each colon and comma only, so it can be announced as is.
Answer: {"value": 300, "unit": "A"}
